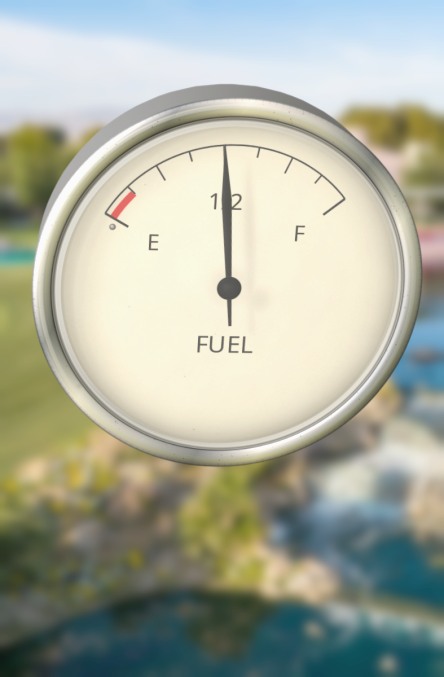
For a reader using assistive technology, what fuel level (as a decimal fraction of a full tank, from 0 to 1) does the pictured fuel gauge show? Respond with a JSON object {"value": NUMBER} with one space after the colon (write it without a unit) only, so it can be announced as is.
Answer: {"value": 0.5}
